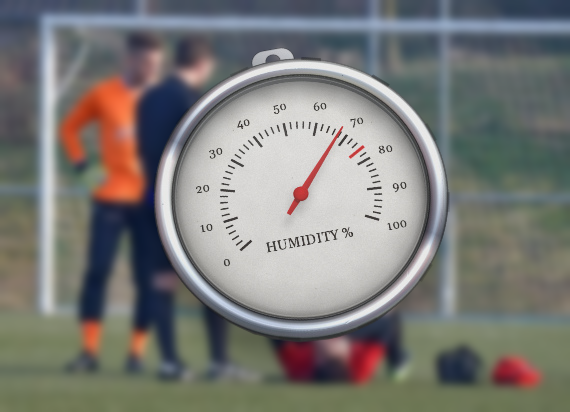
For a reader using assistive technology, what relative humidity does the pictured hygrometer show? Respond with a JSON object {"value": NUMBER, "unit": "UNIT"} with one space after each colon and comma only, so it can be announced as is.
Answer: {"value": 68, "unit": "%"}
